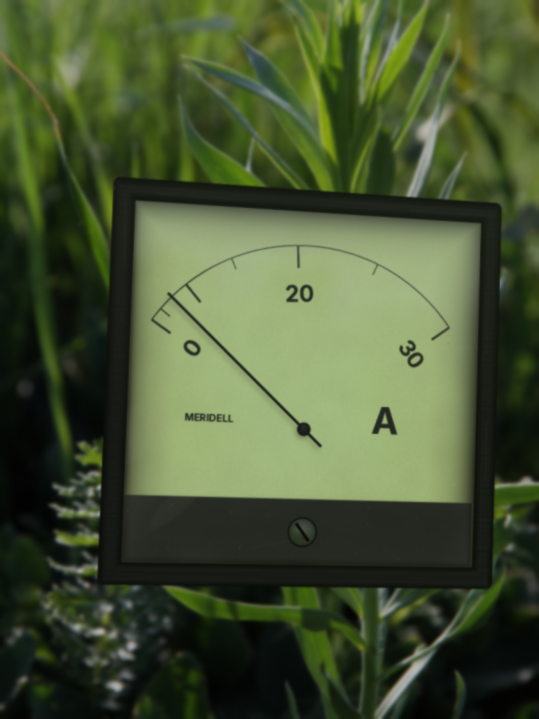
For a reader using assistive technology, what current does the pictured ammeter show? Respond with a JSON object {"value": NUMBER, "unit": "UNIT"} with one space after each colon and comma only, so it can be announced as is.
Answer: {"value": 7.5, "unit": "A"}
